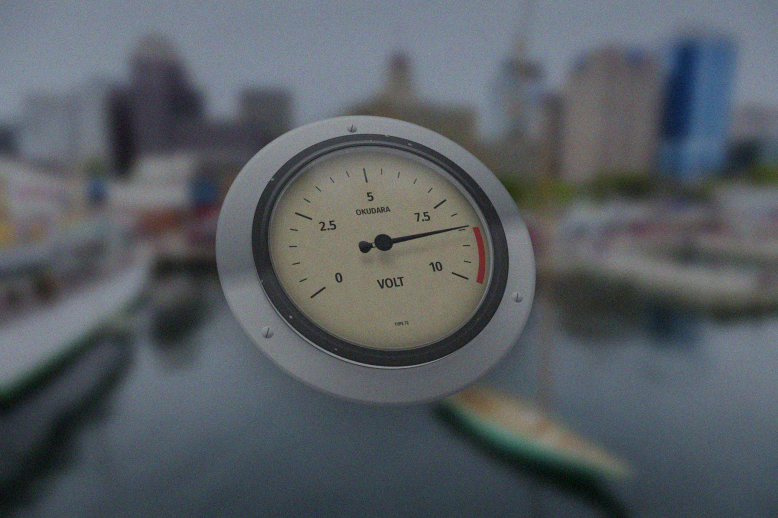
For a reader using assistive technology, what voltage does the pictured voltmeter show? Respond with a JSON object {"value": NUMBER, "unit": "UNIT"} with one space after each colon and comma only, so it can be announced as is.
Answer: {"value": 8.5, "unit": "V"}
